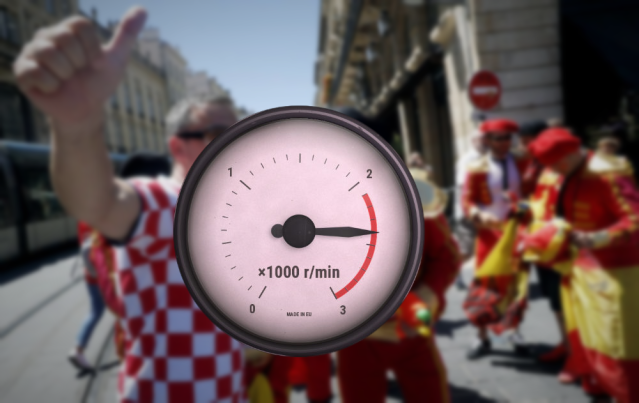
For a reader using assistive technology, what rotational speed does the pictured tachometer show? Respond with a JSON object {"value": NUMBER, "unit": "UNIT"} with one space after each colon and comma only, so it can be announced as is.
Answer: {"value": 2400, "unit": "rpm"}
